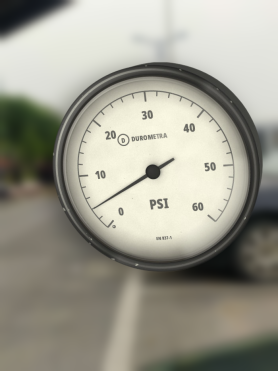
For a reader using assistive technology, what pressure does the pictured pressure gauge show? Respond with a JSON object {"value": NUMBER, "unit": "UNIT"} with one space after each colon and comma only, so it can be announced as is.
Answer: {"value": 4, "unit": "psi"}
